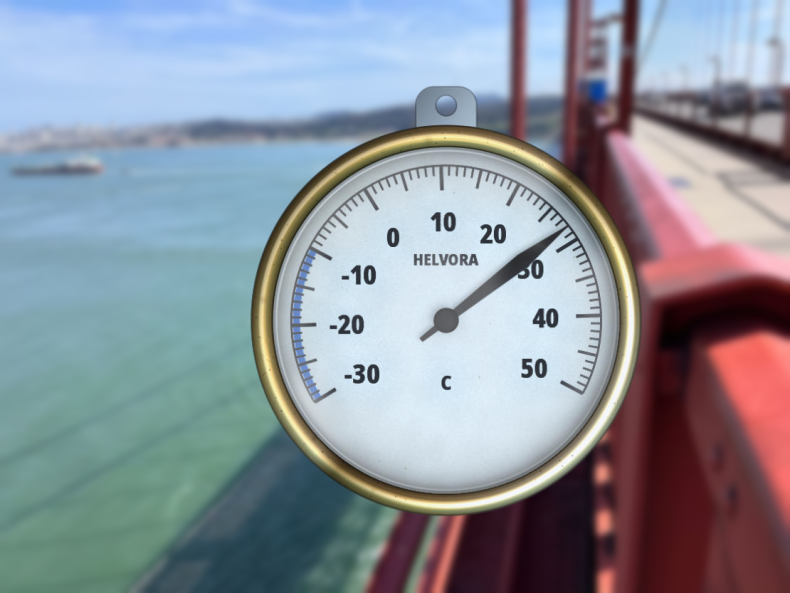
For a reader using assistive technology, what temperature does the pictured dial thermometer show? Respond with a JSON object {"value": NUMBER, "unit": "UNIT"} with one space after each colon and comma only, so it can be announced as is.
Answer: {"value": 28, "unit": "°C"}
